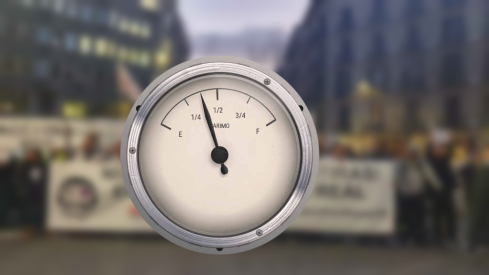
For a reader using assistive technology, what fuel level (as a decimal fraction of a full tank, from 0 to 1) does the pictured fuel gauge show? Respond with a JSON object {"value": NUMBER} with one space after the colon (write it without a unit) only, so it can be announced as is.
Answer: {"value": 0.375}
